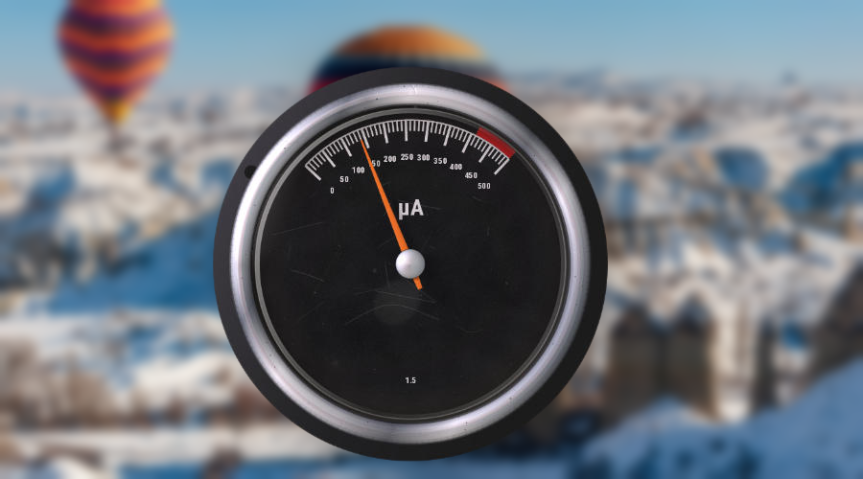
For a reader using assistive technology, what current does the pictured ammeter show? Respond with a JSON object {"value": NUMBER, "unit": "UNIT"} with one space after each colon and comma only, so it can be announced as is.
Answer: {"value": 140, "unit": "µA"}
